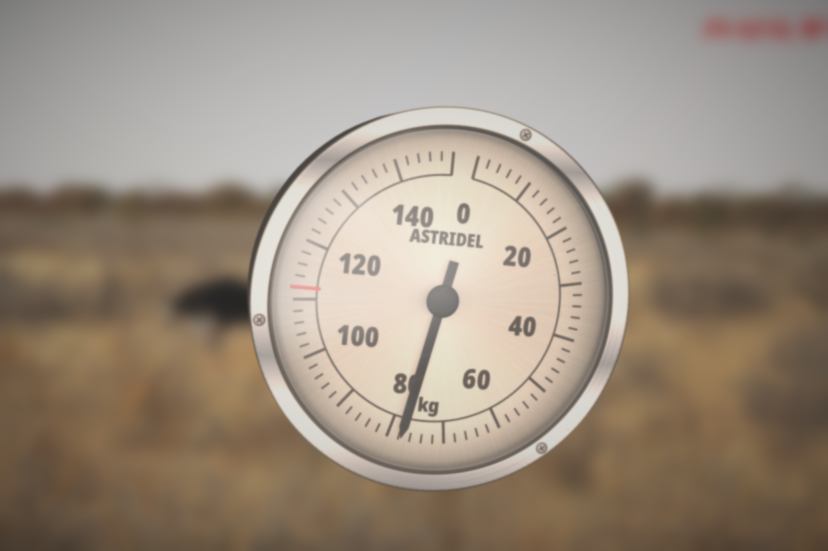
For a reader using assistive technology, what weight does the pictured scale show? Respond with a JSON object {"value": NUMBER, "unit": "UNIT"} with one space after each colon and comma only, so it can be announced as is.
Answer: {"value": 78, "unit": "kg"}
